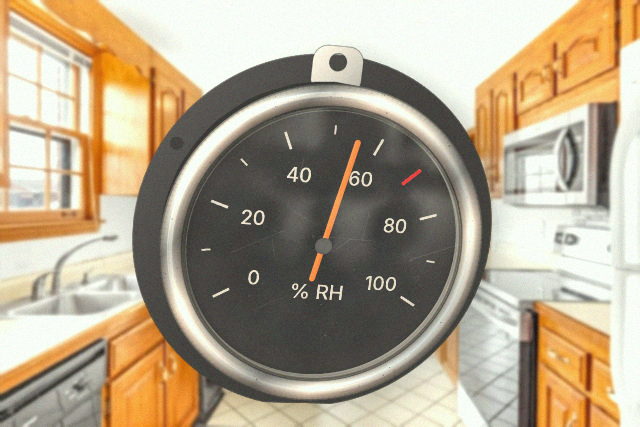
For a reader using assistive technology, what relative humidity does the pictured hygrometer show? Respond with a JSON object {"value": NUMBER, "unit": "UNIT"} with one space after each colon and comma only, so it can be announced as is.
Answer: {"value": 55, "unit": "%"}
